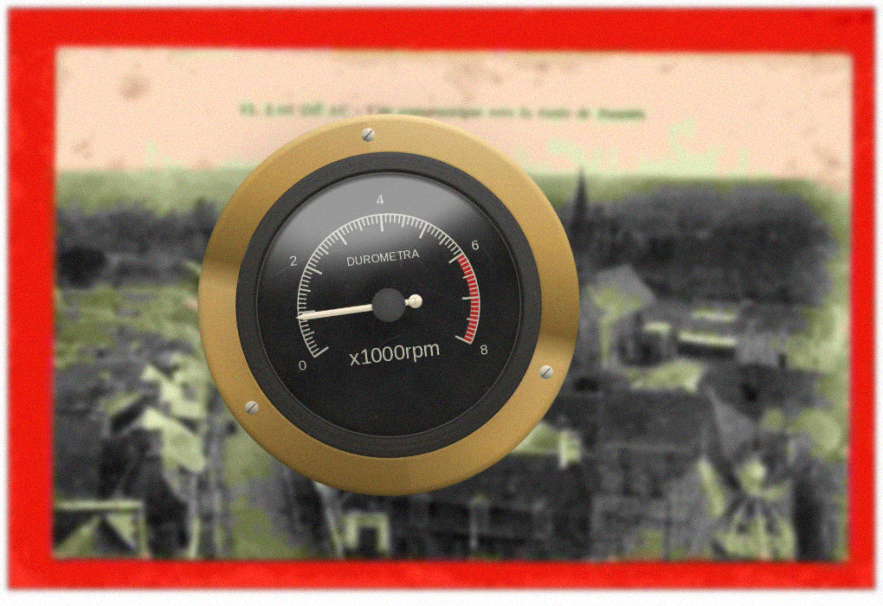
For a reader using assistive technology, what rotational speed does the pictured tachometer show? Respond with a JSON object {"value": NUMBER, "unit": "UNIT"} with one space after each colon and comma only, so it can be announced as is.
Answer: {"value": 900, "unit": "rpm"}
